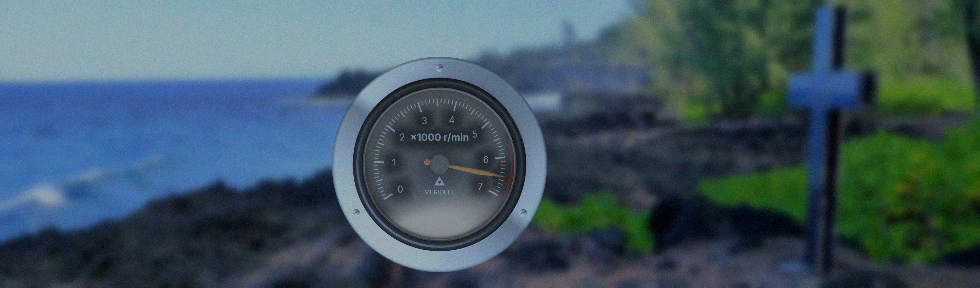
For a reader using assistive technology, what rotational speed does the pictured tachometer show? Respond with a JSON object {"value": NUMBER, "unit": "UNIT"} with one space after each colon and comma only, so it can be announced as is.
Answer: {"value": 6500, "unit": "rpm"}
